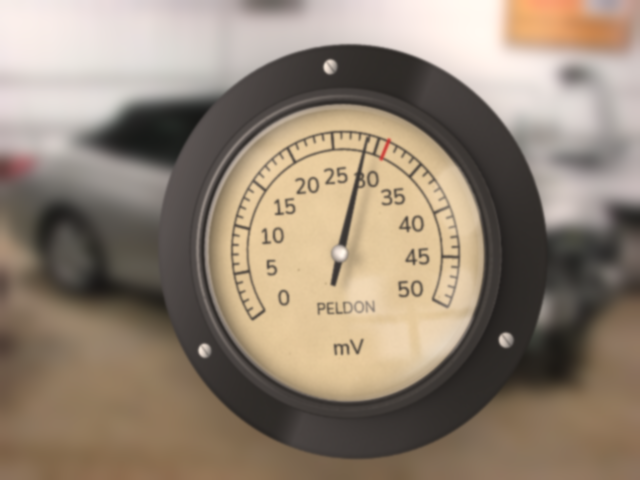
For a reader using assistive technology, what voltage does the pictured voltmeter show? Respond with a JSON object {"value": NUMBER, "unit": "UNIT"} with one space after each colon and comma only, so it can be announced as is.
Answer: {"value": 29, "unit": "mV"}
